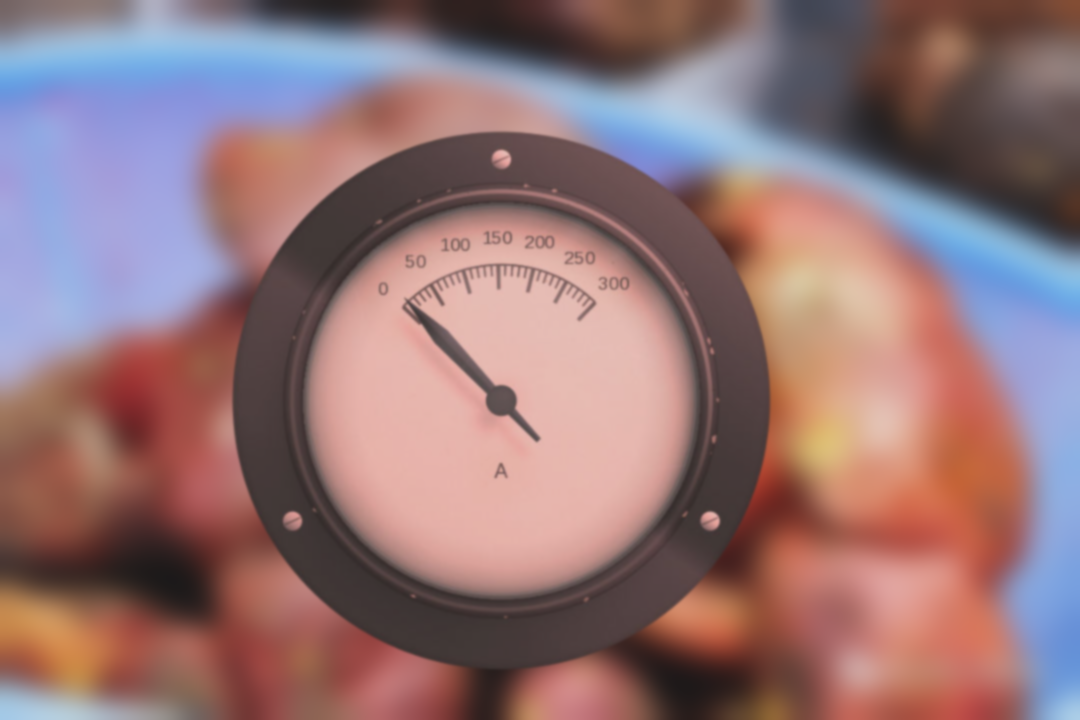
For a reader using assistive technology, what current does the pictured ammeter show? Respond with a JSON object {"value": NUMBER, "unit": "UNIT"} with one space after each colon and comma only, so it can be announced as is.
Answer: {"value": 10, "unit": "A"}
